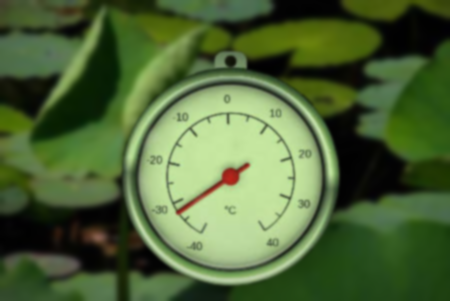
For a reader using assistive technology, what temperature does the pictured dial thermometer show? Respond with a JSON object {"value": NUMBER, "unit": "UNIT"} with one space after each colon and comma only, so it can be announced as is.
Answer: {"value": -32.5, "unit": "°C"}
